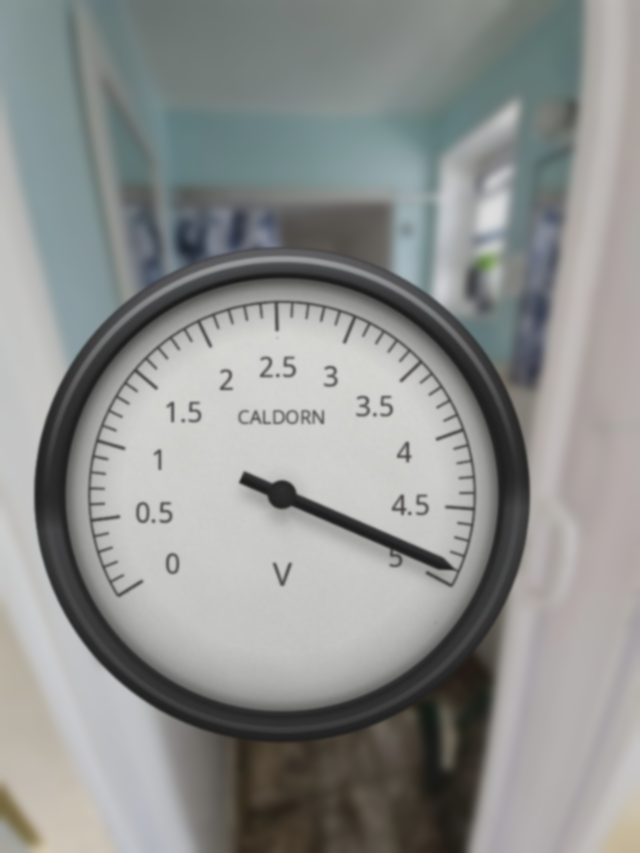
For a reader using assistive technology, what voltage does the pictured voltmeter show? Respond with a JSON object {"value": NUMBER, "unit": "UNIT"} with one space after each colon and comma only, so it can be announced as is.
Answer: {"value": 4.9, "unit": "V"}
